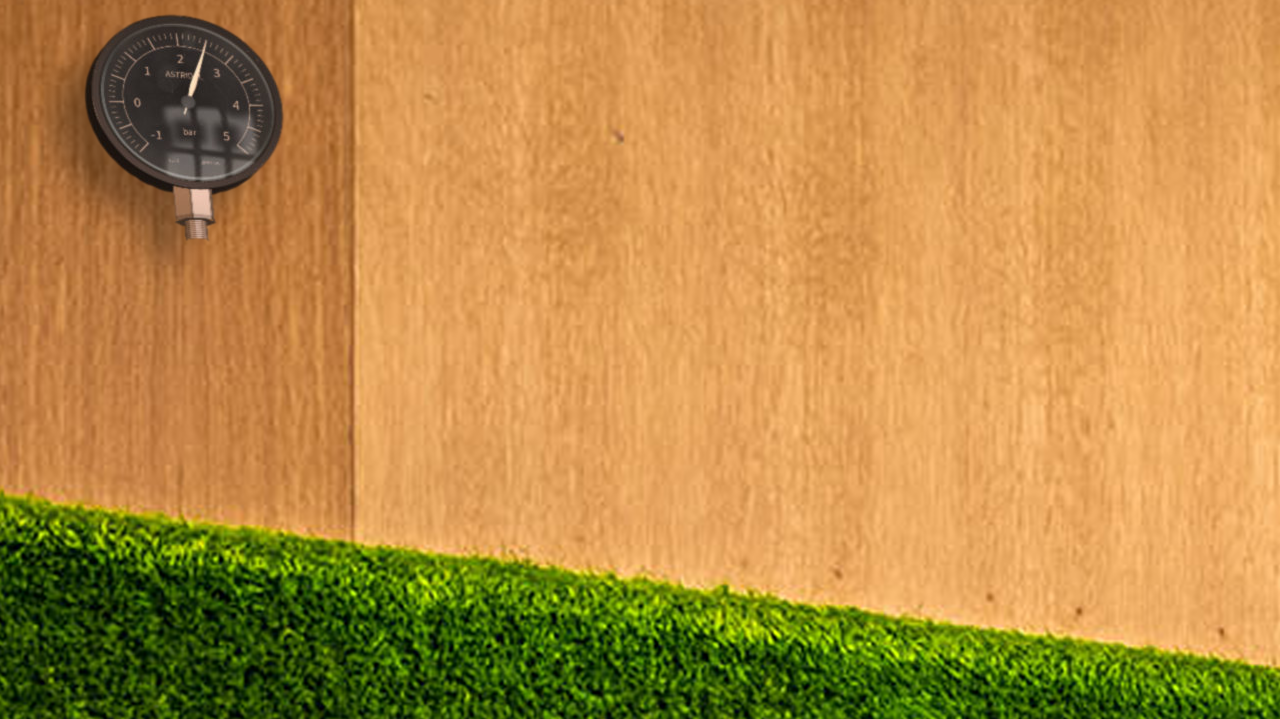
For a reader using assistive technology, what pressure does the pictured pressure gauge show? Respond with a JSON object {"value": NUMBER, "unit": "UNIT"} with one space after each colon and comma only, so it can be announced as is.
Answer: {"value": 2.5, "unit": "bar"}
